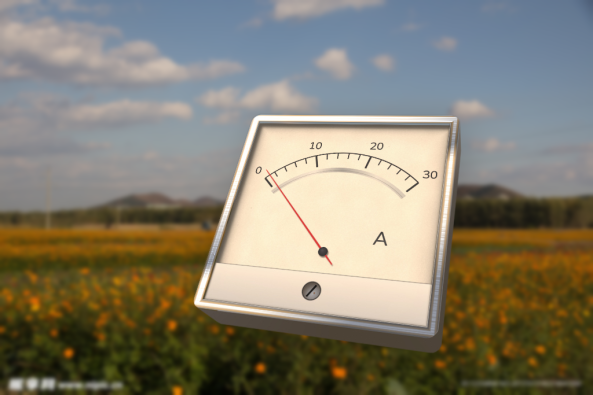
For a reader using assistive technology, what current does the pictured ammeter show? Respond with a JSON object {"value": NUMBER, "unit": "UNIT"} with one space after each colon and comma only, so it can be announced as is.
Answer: {"value": 1, "unit": "A"}
